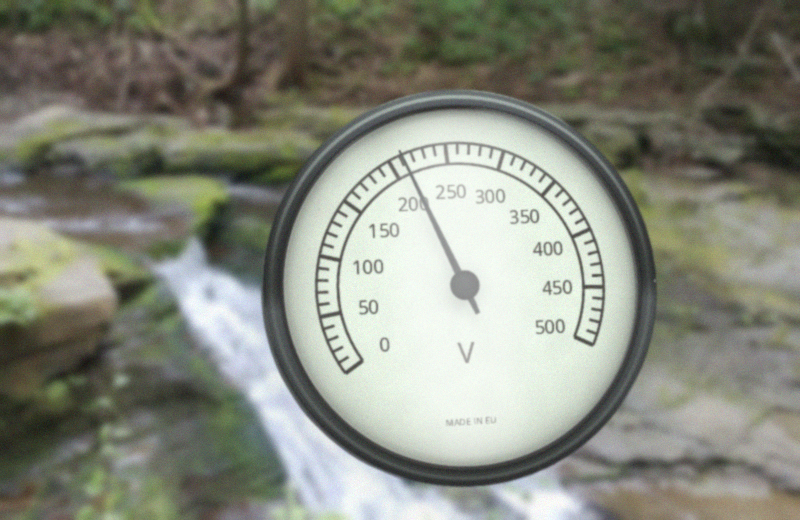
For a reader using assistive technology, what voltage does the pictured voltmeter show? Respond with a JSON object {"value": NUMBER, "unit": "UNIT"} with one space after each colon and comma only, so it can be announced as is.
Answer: {"value": 210, "unit": "V"}
